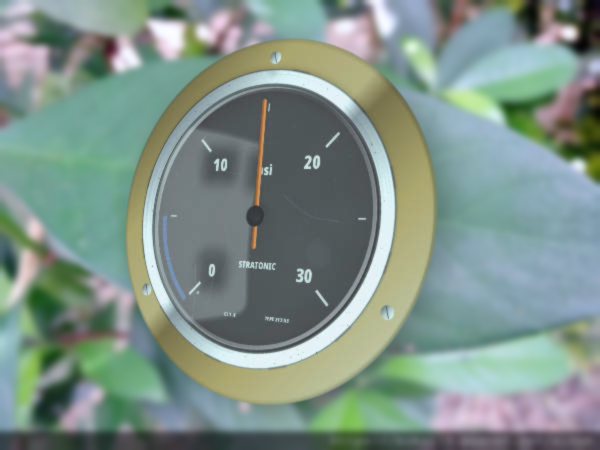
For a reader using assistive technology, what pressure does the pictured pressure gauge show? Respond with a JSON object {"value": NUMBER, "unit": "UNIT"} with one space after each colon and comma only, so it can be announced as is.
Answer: {"value": 15, "unit": "psi"}
